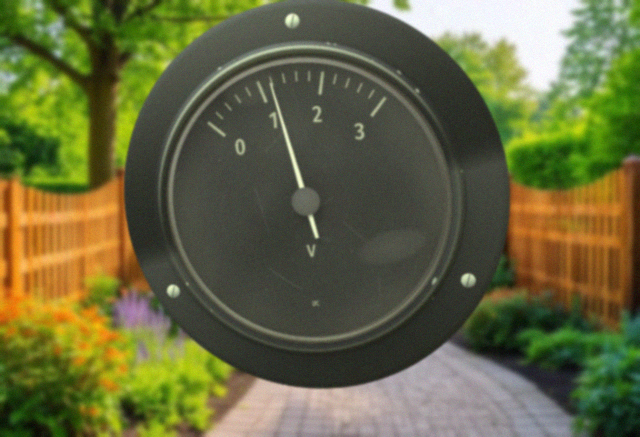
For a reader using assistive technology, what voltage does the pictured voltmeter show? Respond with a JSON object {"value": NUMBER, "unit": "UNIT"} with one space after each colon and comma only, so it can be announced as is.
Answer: {"value": 1.2, "unit": "V"}
